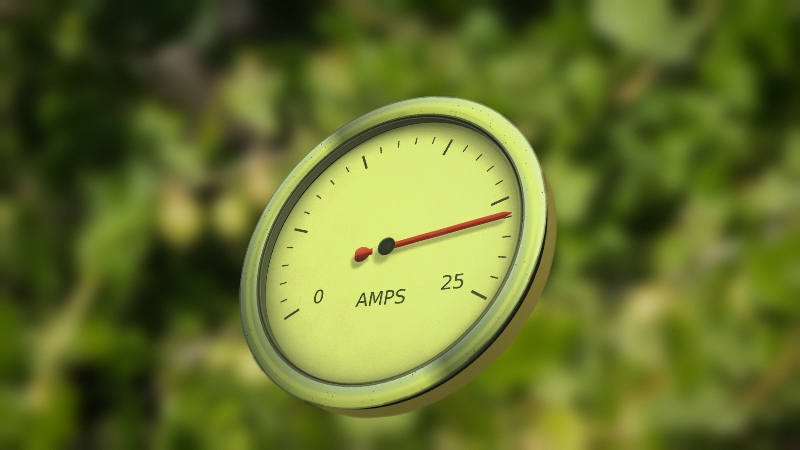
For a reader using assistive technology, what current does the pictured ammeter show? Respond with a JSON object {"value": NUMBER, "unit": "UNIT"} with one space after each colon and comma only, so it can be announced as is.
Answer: {"value": 21, "unit": "A"}
